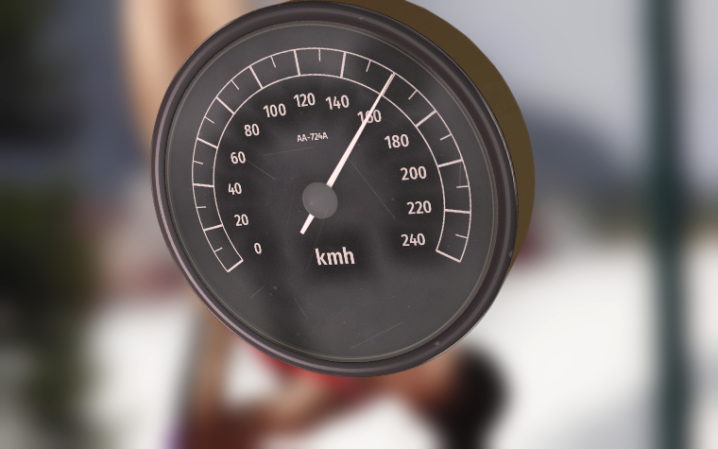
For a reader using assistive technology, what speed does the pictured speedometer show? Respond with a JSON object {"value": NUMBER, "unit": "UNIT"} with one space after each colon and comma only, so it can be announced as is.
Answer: {"value": 160, "unit": "km/h"}
